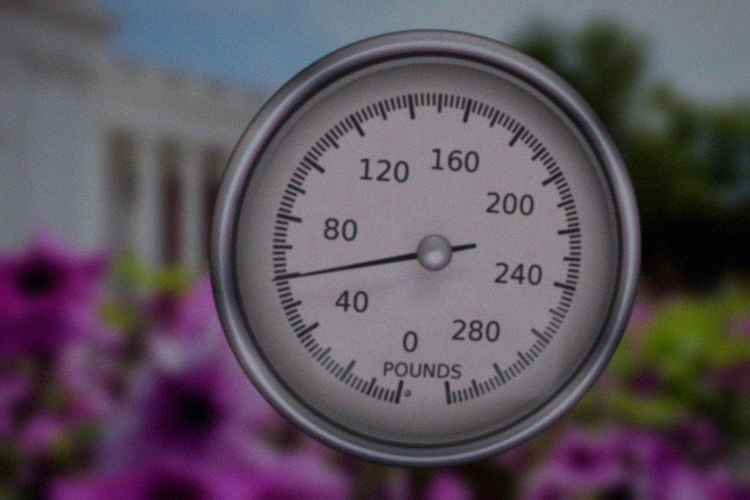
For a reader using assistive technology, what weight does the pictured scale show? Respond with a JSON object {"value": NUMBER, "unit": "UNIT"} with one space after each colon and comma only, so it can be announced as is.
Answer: {"value": 60, "unit": "lb"}
